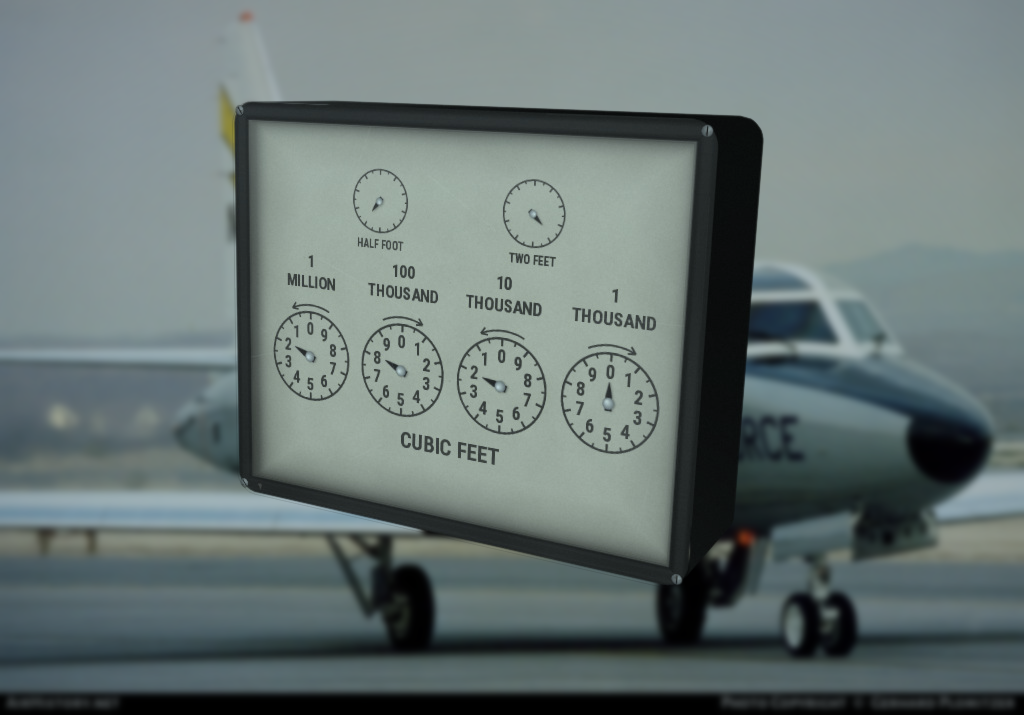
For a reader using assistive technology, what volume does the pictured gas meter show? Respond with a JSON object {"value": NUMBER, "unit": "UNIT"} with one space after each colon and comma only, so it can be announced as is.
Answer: {"value": 182000, "unit": "ft³"}
